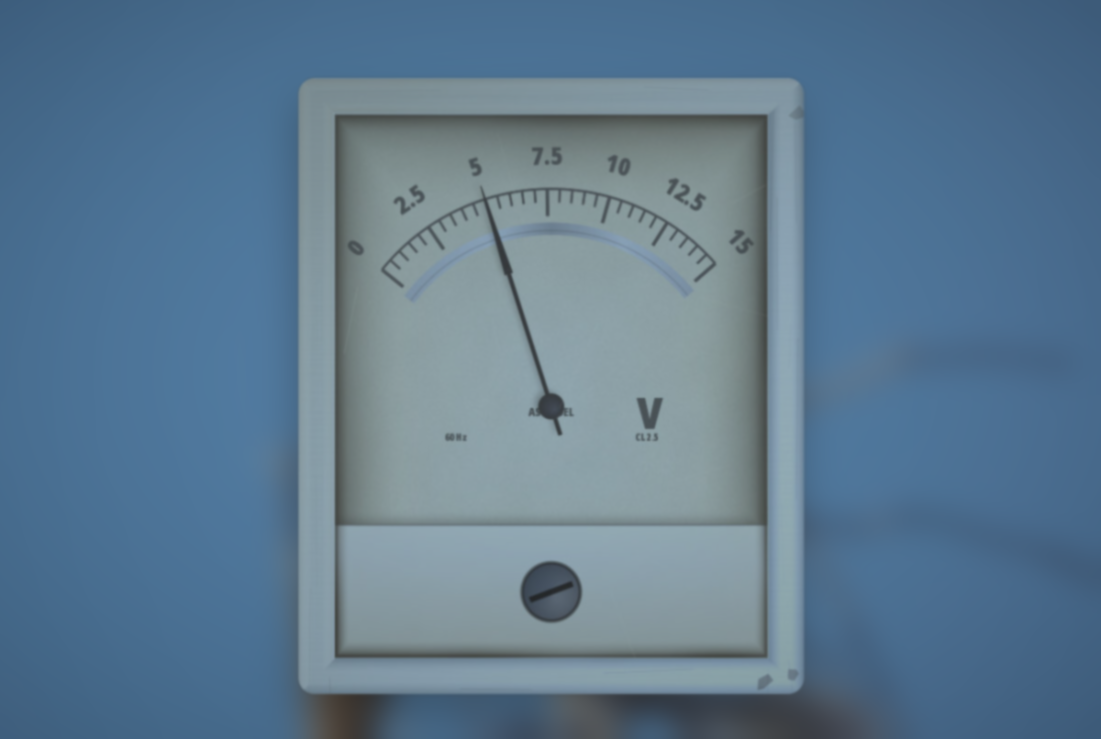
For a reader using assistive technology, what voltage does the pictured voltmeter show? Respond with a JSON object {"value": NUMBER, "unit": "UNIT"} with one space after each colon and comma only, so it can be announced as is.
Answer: {"value": 5, "unit": "V"}
